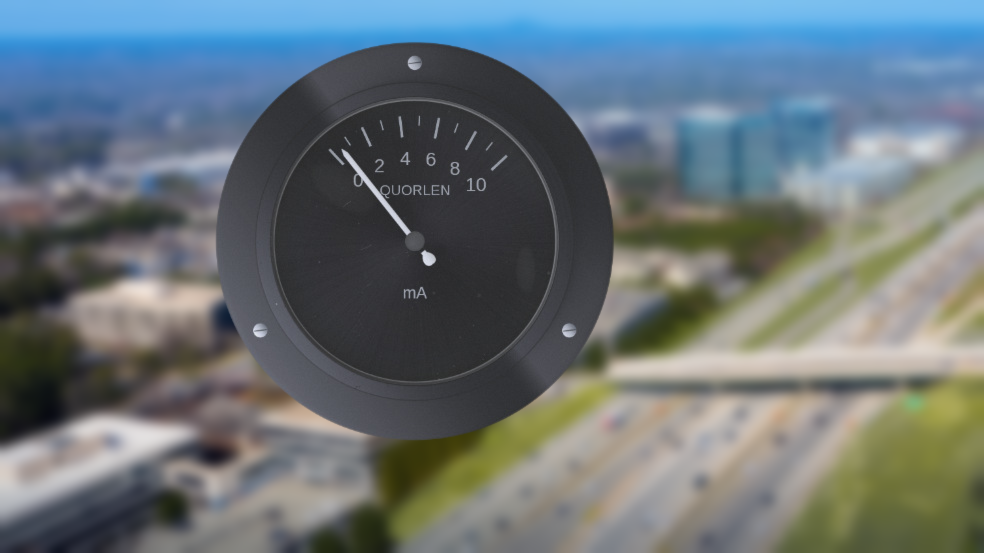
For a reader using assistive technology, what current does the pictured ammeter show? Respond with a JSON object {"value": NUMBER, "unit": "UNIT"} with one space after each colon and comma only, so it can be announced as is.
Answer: {"value": 0.5, "unit": "mA"}
